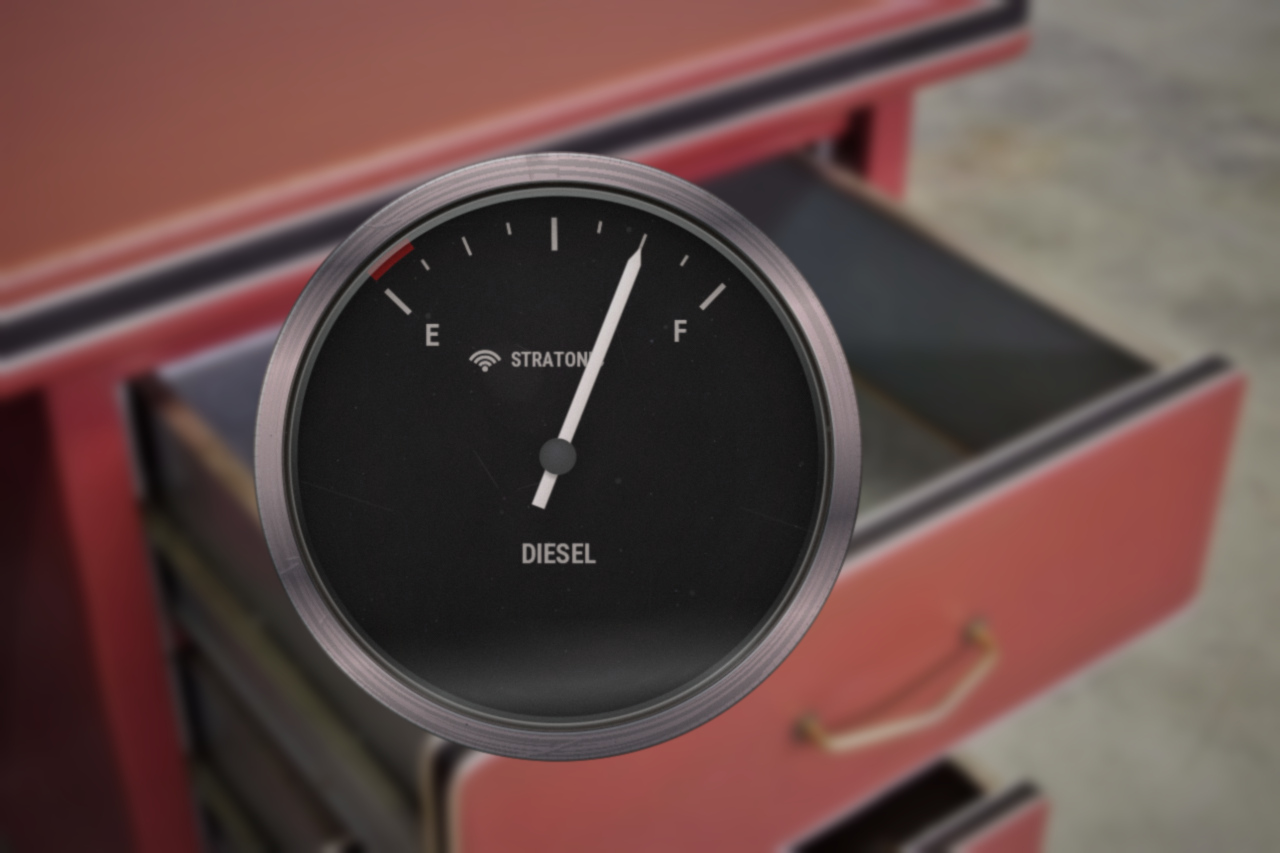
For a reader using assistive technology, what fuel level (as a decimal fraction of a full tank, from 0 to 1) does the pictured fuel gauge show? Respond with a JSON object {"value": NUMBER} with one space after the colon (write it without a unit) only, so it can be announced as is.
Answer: {"value": 0.75}
